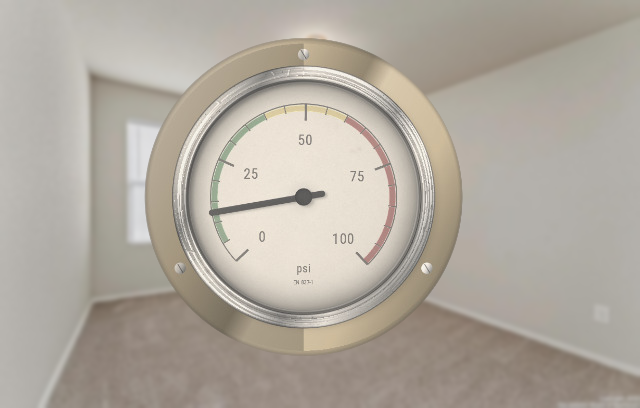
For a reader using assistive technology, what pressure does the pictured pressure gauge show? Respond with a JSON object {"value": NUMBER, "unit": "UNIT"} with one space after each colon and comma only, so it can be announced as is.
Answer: {"value": 12.5, "unit": "psi"}
